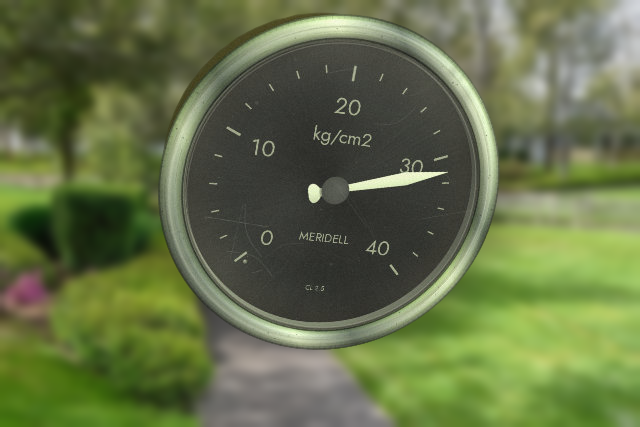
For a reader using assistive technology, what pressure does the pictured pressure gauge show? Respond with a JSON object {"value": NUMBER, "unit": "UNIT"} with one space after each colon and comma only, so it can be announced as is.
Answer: {"value": 31, "unit": "kg/cm²"}
